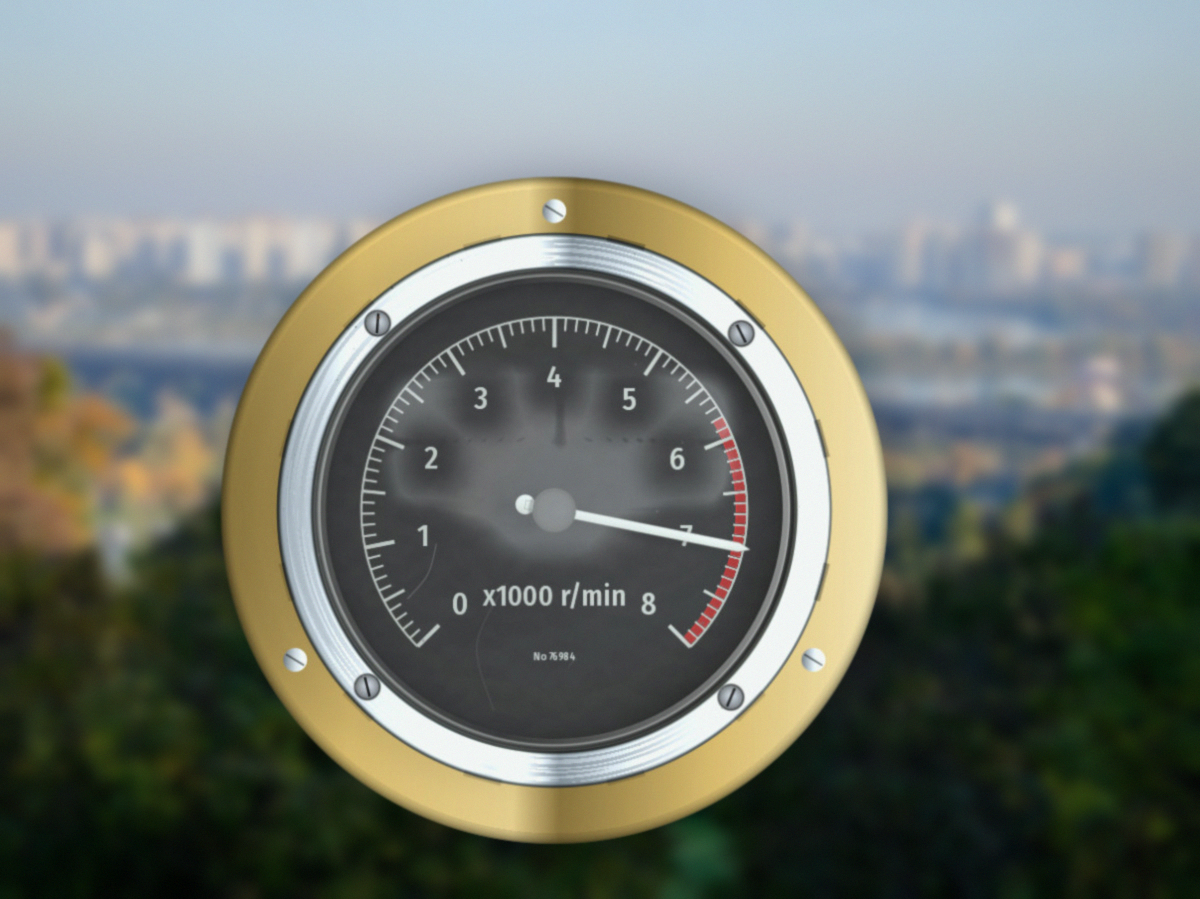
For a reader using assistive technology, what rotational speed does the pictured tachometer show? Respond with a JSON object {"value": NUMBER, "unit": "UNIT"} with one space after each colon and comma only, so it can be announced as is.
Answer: {"value": 7000, "unit": "rpm"}
